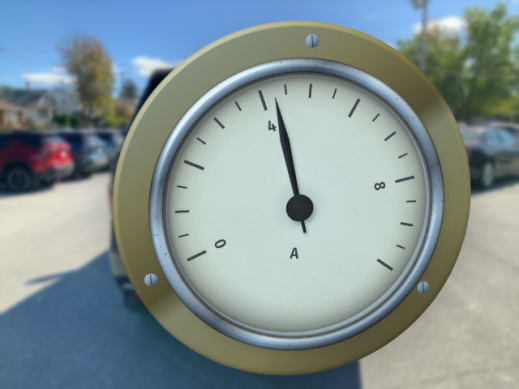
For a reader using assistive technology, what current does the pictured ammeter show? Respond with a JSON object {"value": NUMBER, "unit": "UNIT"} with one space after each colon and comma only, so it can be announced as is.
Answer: {"value": 4.25, "unit": "A"}
